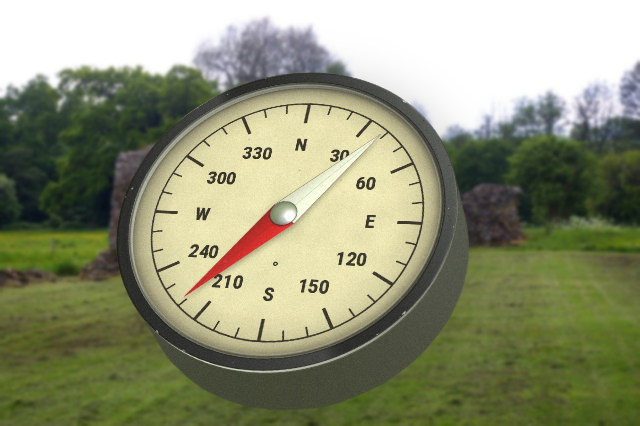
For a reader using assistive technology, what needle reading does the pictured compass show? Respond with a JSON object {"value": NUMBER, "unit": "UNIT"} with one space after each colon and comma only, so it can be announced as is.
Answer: {"value": 220, "unit": "°"}
